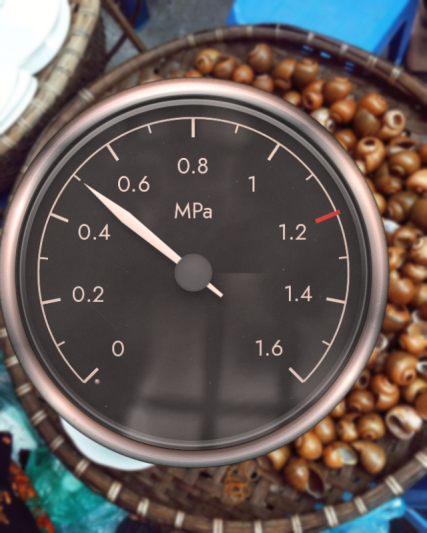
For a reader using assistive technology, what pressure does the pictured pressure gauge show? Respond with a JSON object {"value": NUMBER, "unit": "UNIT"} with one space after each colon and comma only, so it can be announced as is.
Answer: {"value": 0.5, "unit": "MPa"}
